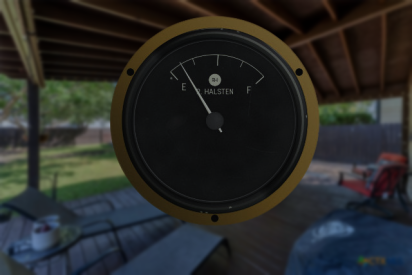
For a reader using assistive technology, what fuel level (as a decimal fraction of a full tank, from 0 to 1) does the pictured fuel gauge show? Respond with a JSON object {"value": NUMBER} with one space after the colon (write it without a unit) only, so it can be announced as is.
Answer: {"value": 0.125}
